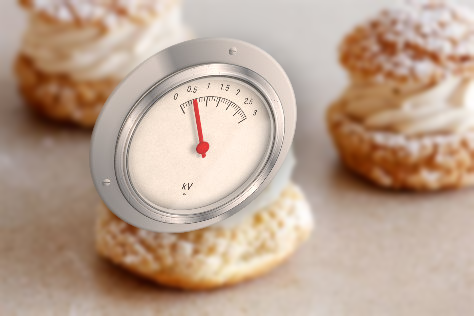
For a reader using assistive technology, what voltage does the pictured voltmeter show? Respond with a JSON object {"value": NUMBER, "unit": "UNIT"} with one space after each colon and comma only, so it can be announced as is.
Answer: {"value": 0.5, "unit": "kV"}
